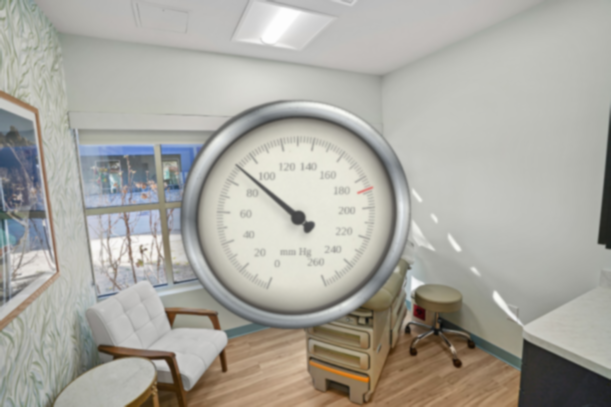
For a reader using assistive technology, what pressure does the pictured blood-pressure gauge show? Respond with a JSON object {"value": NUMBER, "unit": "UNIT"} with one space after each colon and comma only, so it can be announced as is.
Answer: {"value": 90, "unit": "mmHg"}
